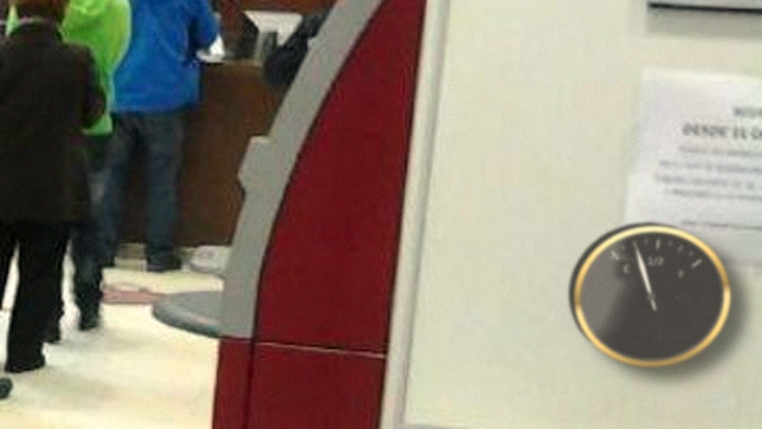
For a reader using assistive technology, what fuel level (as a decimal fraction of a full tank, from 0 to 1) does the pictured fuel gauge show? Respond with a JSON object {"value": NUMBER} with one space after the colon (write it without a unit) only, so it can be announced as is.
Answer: {"value": 0.25}
